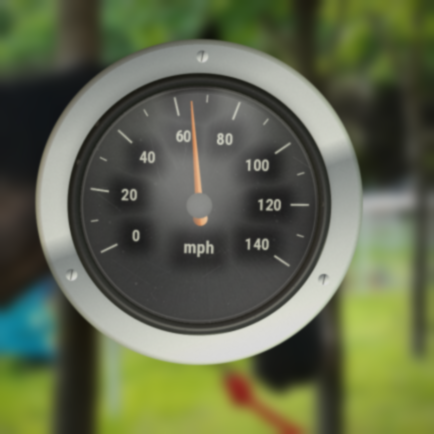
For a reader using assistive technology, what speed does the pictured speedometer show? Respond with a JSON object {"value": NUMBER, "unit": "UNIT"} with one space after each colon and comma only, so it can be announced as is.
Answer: {"value": 65, "unit": "mph"}
